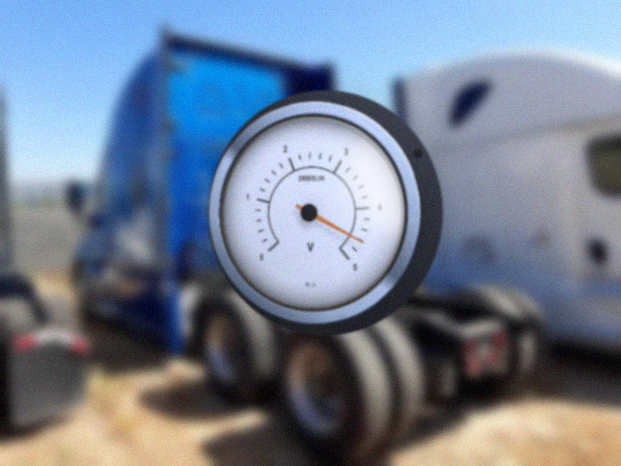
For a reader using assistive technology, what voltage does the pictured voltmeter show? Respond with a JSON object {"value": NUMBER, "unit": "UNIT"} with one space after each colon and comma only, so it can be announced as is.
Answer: {"value": 4.6, "unit": "V"}
